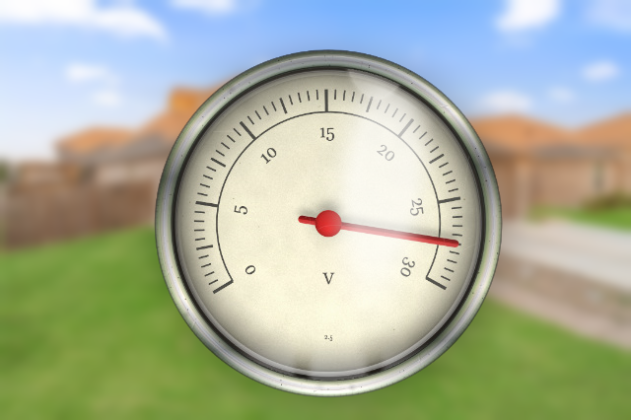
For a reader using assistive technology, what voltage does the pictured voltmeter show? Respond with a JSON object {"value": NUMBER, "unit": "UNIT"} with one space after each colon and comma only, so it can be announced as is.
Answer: {"value": 27.5, "unit": "V"}
